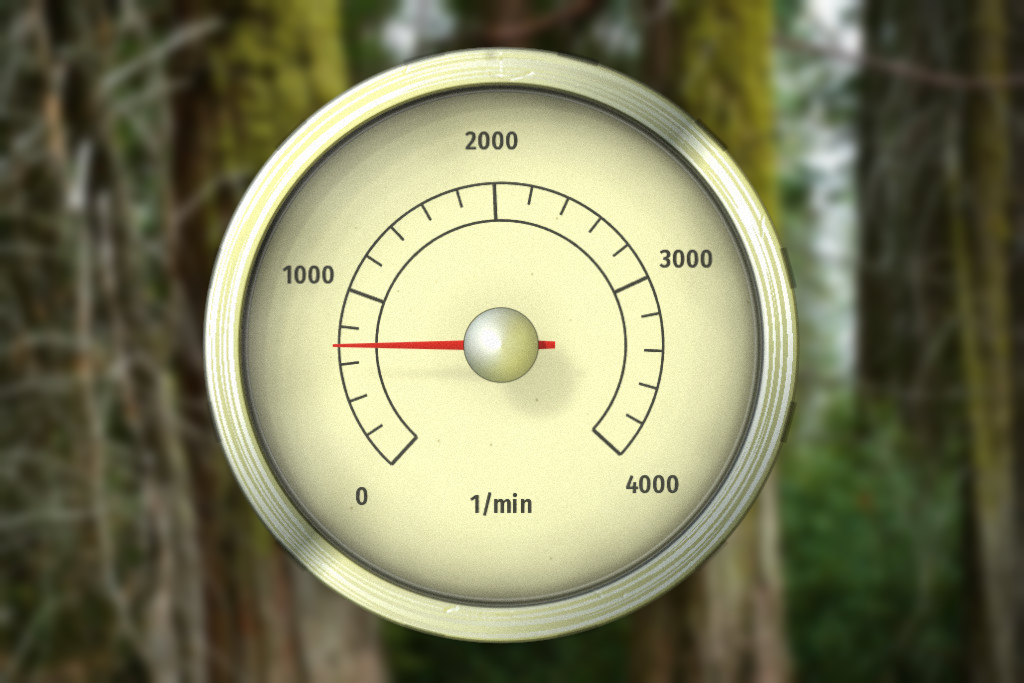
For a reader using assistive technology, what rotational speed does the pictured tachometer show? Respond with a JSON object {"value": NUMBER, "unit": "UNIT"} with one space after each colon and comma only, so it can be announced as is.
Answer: {"value": 700, "unit": "rpm"}
